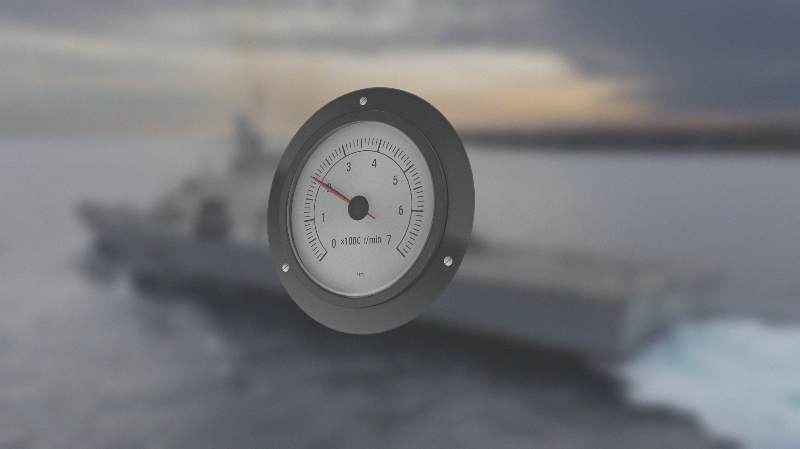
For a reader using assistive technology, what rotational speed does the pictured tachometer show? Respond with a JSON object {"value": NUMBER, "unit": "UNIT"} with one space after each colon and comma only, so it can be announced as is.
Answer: {"value": 2000, "unit": "rpm"}
